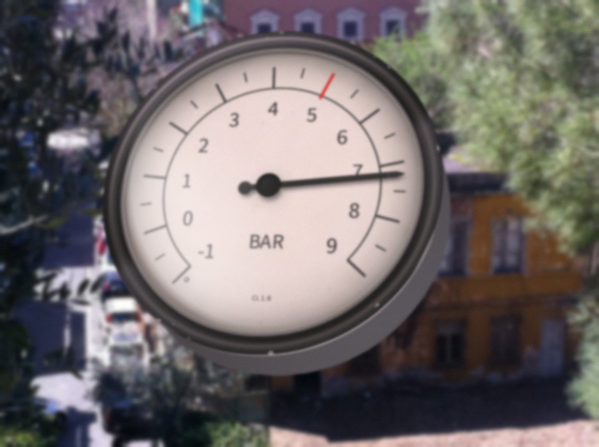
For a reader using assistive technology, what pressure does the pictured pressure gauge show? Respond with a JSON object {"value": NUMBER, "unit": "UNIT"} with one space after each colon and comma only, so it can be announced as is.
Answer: {"value": 7.25, "unit": "bar"}
